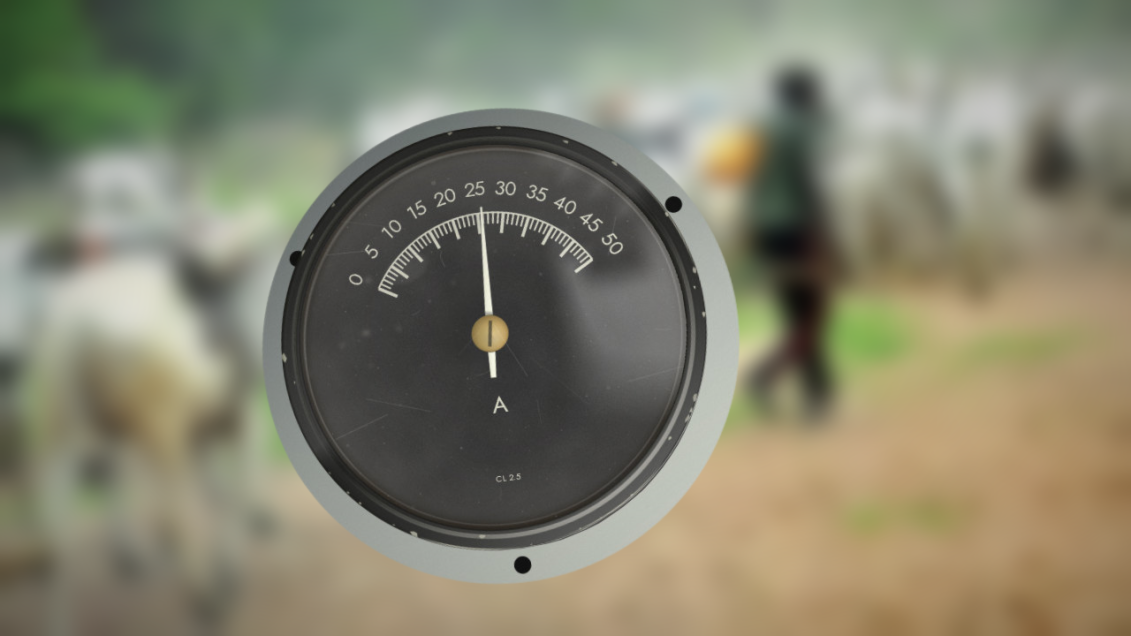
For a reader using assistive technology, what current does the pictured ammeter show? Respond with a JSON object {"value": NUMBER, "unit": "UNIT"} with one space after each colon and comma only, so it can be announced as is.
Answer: {"value": 26, "unit": "A"}
